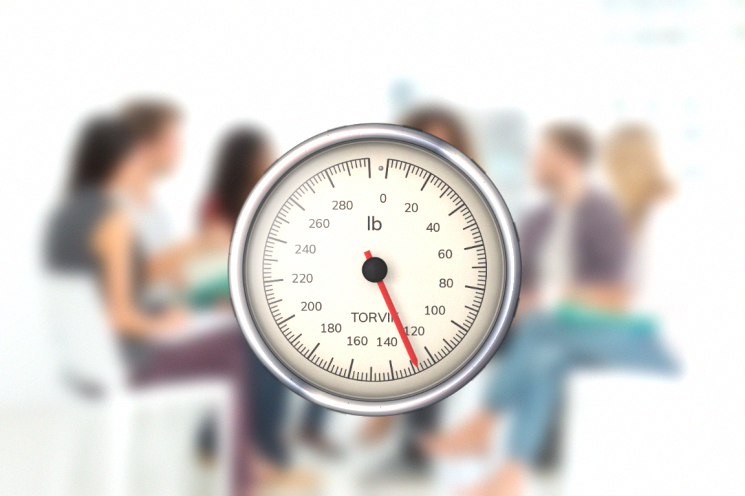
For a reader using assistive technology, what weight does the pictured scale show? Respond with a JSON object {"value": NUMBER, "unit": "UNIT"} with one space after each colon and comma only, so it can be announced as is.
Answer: {"value": 128, "unit": "lb"}
